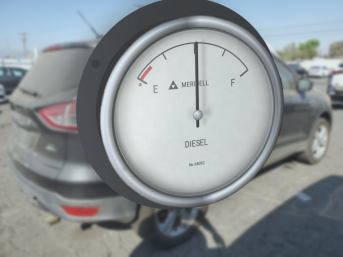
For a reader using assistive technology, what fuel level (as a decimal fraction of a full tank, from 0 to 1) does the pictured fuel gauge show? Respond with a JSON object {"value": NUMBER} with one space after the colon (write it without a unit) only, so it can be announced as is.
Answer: {"value": 0.5}
